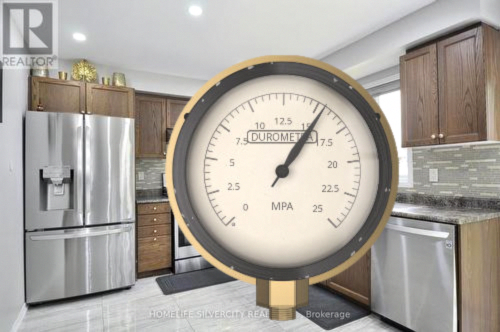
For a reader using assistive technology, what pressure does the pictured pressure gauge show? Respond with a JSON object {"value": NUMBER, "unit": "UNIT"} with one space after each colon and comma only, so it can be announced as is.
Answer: {"value": 15.5, "unit": "MPa"}
